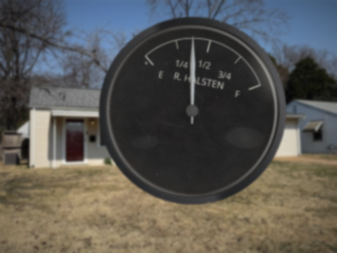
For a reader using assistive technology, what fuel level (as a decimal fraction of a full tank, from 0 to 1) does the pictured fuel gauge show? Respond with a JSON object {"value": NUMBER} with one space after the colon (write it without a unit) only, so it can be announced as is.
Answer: {"value": 0.375}
